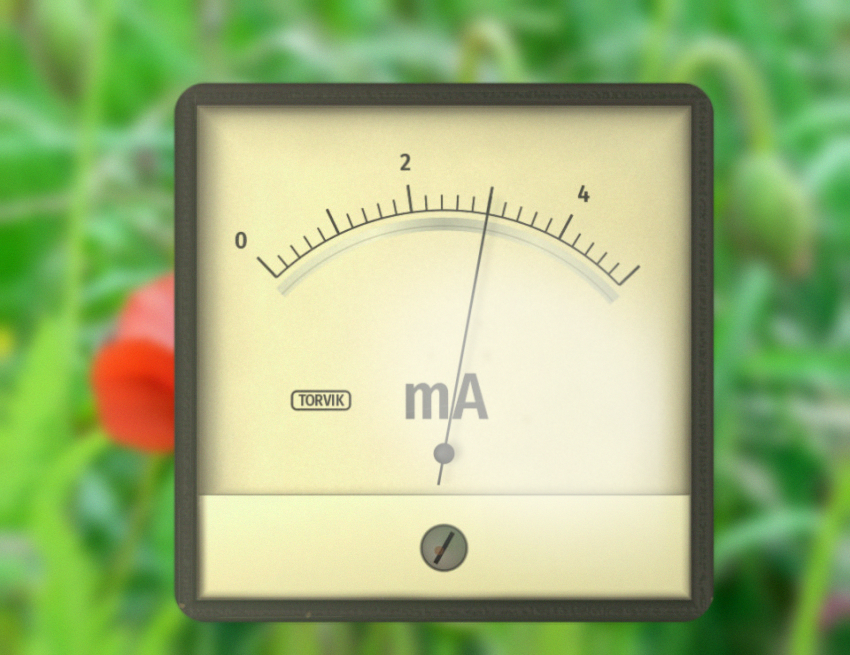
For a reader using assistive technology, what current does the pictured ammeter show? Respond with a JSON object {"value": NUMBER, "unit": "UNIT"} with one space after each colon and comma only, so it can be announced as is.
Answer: {"value": 3, "unit": "mA"}
